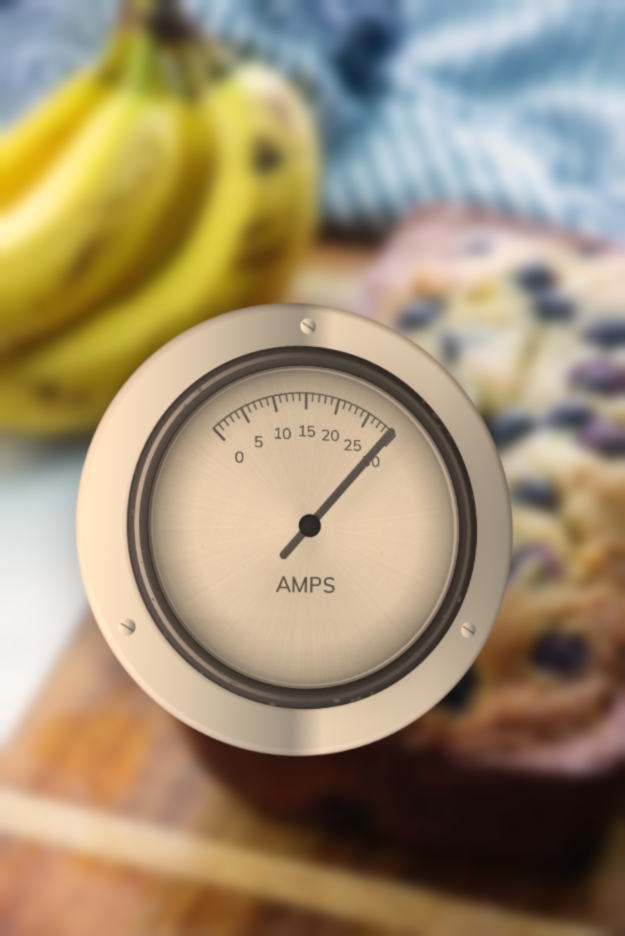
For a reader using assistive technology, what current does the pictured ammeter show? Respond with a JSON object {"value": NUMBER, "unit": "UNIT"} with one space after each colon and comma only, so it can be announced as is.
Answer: {"value": 29, "unit": "A"}
